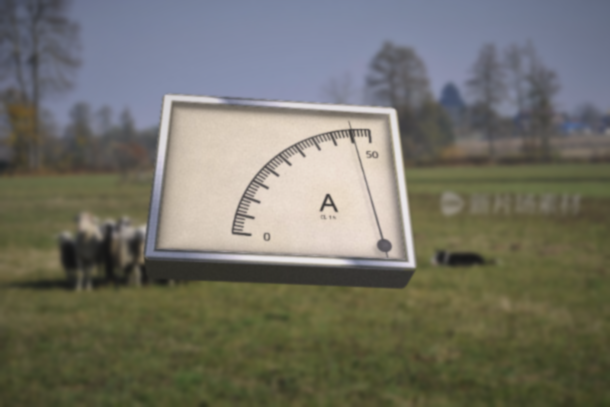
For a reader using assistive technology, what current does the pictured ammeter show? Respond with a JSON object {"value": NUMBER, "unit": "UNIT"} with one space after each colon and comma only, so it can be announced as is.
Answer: {"value": 45, "unit": "A"}
